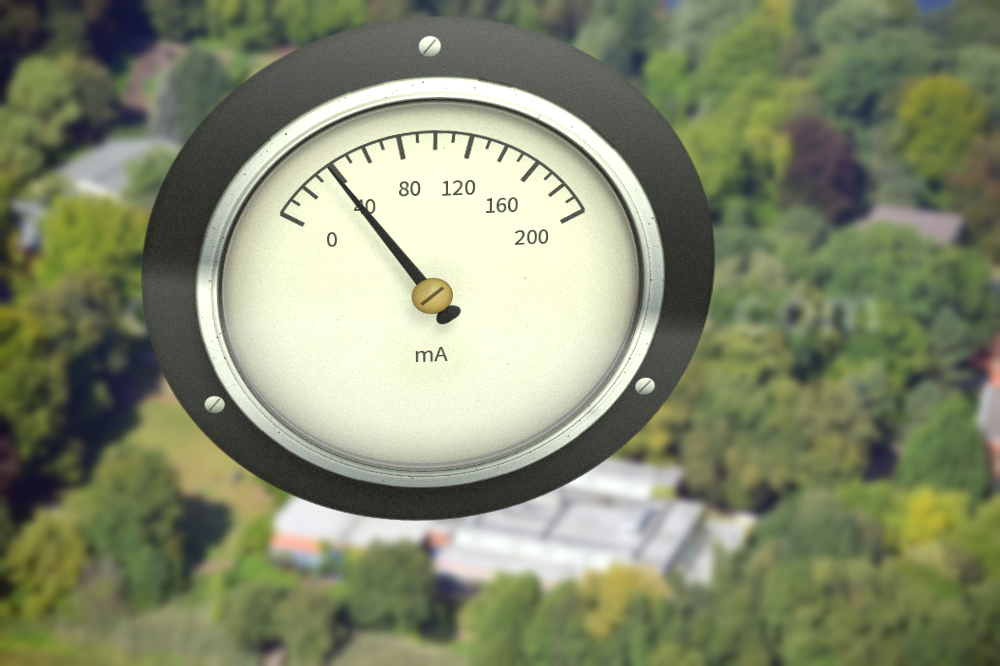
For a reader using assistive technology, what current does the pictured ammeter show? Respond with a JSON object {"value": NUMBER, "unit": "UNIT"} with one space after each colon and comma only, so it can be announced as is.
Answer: {"value": 40, "unit": "mA"}
